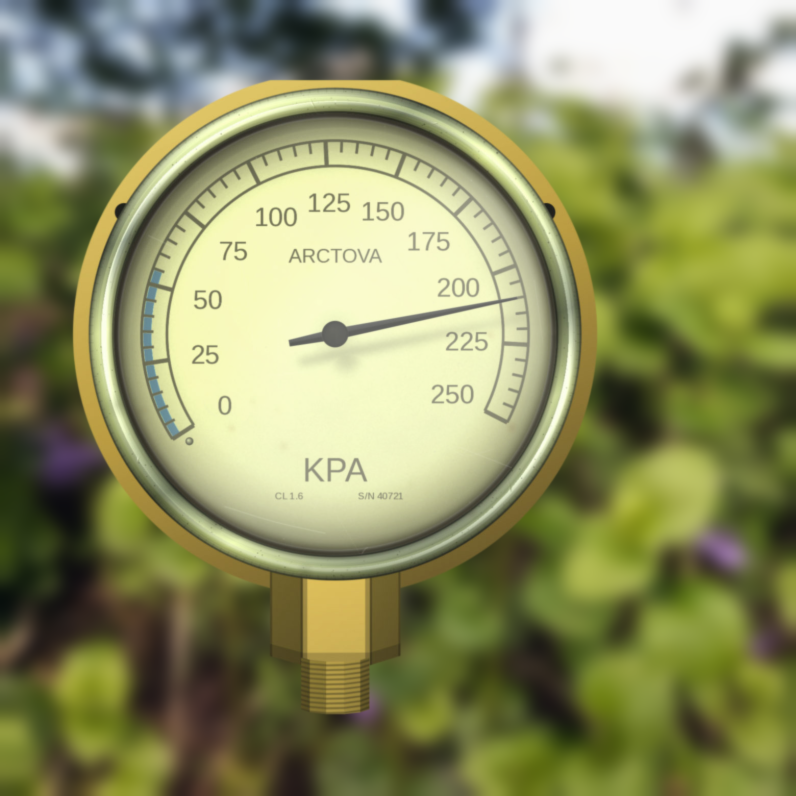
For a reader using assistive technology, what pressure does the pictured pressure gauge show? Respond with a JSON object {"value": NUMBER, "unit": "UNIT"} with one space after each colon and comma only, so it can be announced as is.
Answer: {"value": 210, "unit": "kPa"}
